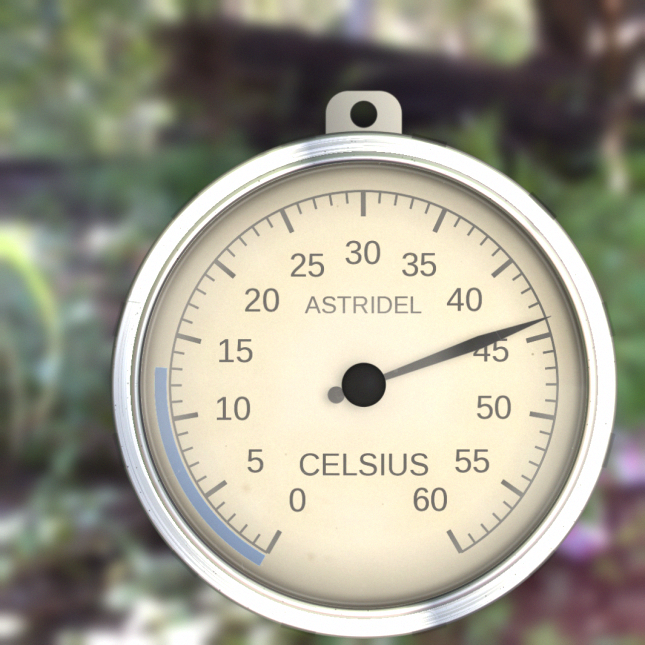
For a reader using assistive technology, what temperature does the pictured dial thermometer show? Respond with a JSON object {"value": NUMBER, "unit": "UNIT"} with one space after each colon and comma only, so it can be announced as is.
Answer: {"value": 44, "unit": "°C"}
